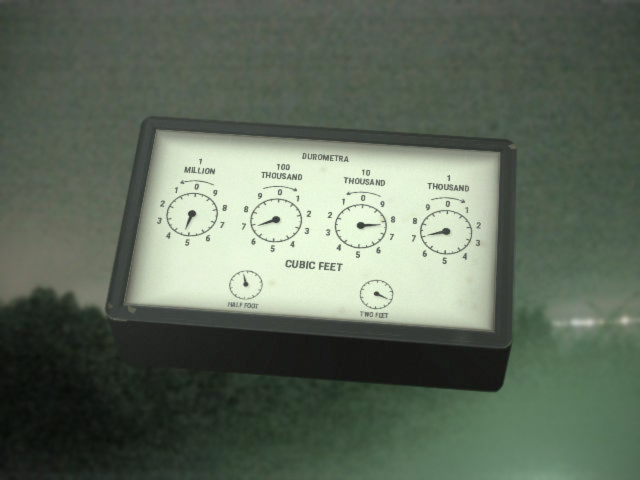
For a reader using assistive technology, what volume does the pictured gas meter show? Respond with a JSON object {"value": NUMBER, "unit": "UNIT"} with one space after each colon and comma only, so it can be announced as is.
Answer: {"value": 467700, "unit": "ft³"}
